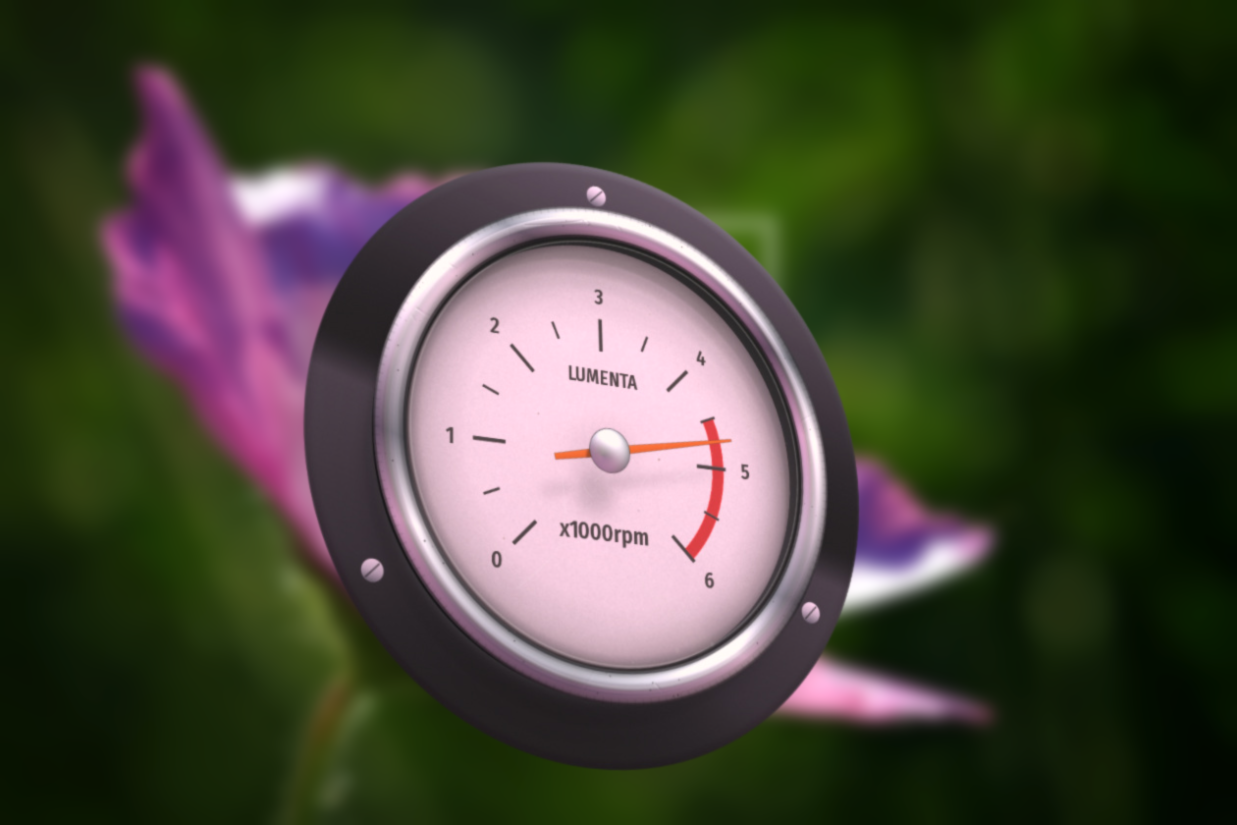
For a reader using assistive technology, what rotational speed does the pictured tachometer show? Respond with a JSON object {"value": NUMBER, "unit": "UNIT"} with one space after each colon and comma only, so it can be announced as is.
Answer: {"value": 4750, "unit": "rpm"}
